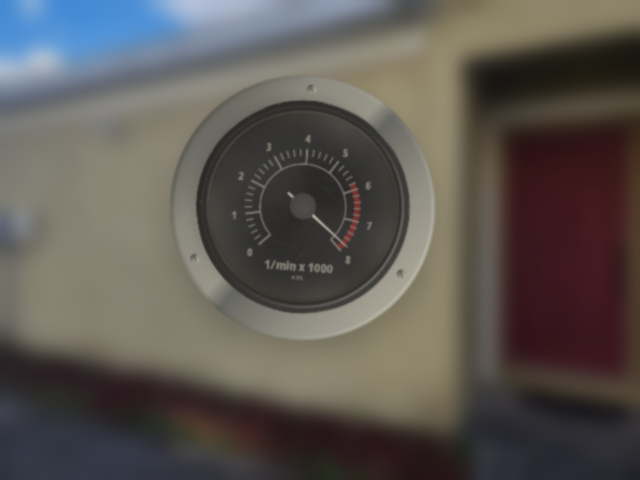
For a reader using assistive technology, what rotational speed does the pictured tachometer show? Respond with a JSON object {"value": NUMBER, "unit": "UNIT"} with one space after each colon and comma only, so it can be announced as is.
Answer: {"value": 7800, "unit": "rpm"}
